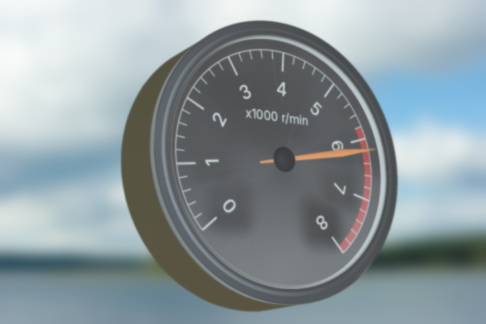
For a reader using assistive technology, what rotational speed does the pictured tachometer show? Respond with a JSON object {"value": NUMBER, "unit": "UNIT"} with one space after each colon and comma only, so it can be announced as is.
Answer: {"value": 6200, "unit": "rpm"}
